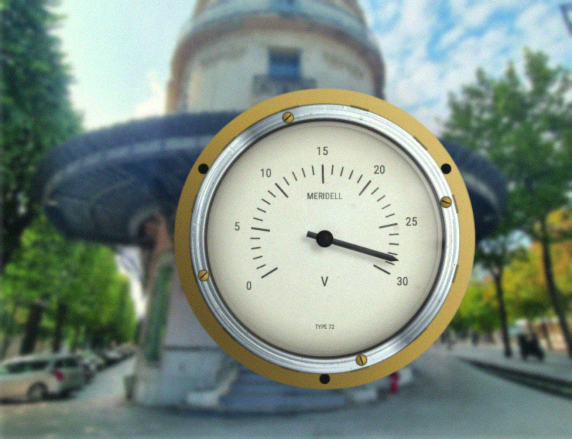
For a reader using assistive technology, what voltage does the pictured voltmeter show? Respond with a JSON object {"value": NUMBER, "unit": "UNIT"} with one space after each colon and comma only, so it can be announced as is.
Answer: {"value": 28.5, "unit": "V"}
